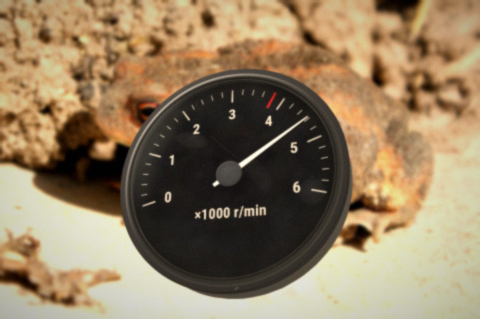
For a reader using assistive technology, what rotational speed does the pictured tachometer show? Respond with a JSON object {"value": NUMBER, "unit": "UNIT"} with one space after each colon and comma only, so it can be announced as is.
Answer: {"value": 4600, "unit": "rpm"}
